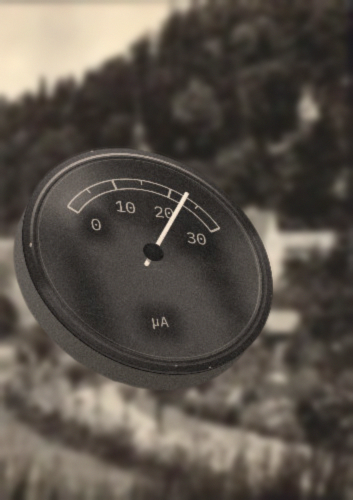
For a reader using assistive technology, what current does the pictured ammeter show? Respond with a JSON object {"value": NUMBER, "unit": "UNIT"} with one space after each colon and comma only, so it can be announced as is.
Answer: {"value": 22.5, "unit": "µA"}
